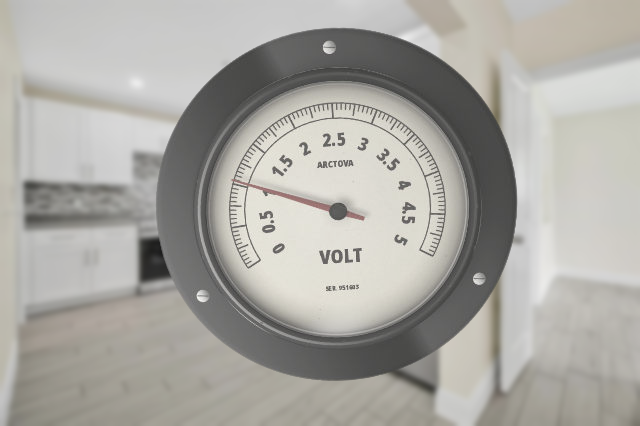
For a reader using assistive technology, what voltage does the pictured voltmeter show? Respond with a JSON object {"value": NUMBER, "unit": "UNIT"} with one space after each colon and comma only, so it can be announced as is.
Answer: {"value": 1.05, "unit": "V"}
